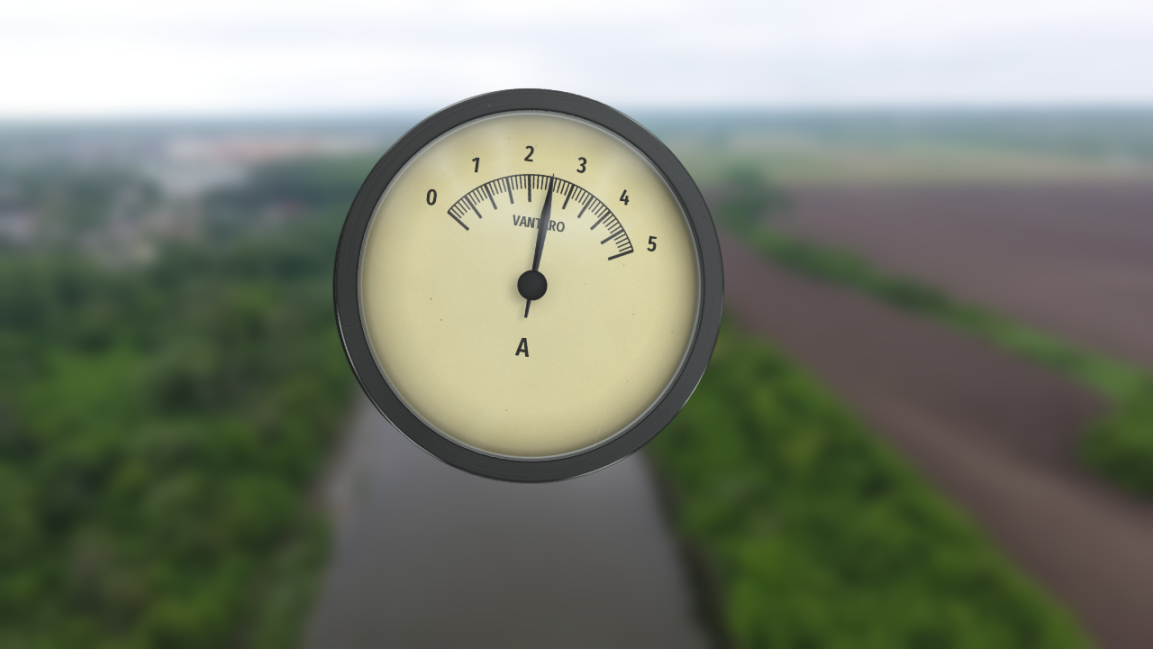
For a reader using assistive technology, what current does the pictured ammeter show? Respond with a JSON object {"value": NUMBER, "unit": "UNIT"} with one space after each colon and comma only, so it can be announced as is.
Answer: {"value": 2.5, "unit": "A"}
